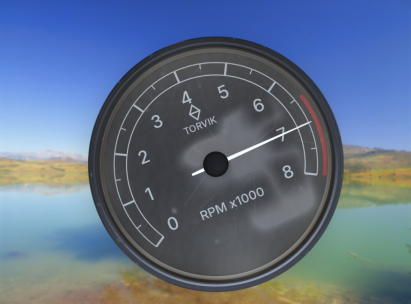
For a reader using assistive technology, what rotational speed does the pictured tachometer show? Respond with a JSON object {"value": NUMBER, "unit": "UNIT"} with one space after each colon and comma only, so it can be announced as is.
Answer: {"value": 7000, "unit": "rpm"}
